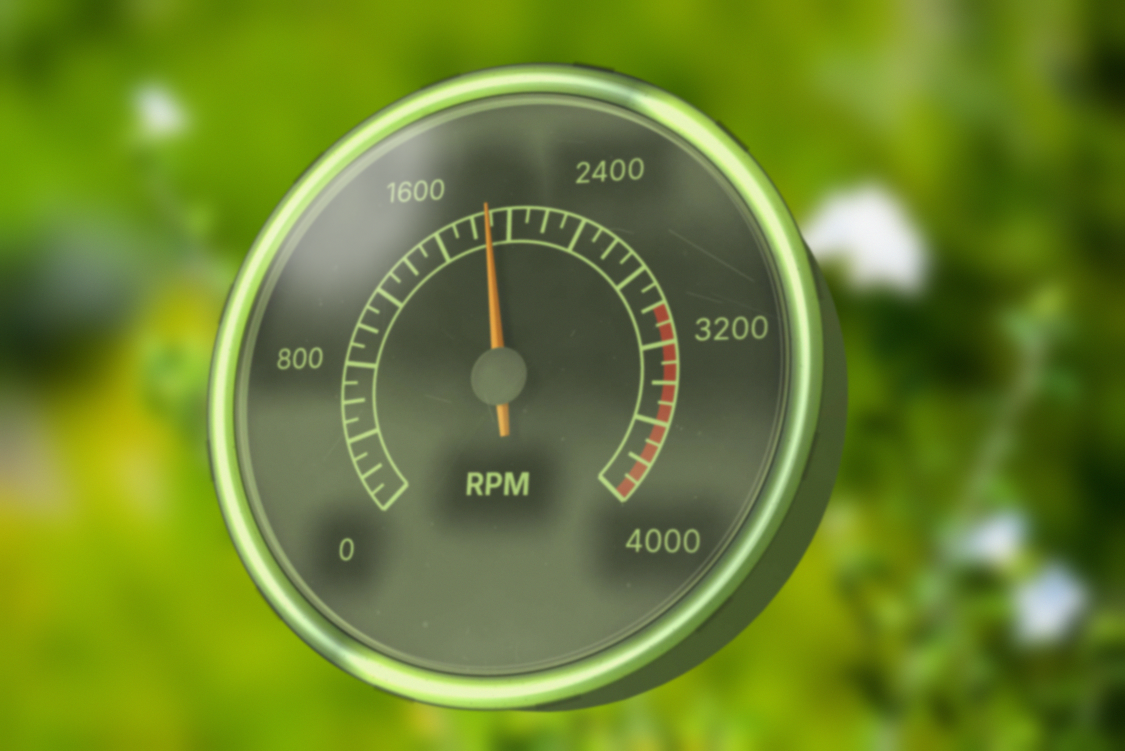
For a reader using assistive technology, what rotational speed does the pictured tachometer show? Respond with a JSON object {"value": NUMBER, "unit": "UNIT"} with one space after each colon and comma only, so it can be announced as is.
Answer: {"value": 1900, "unit": "rpm"}
